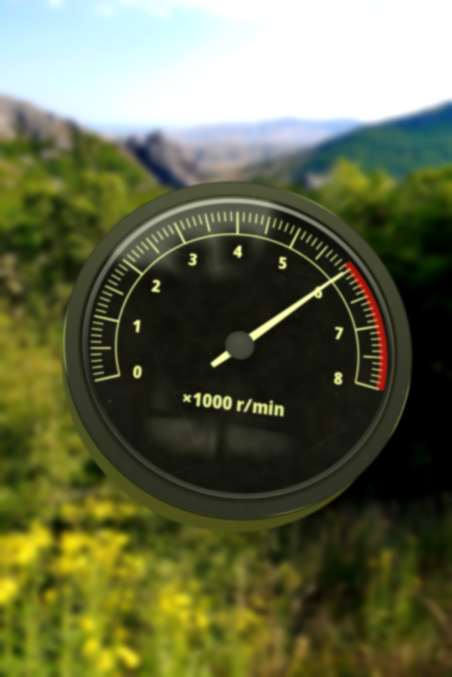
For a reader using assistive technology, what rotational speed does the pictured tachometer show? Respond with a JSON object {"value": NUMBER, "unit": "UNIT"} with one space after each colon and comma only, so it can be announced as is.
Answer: {"value": 6000, "unit": "rpm"}
